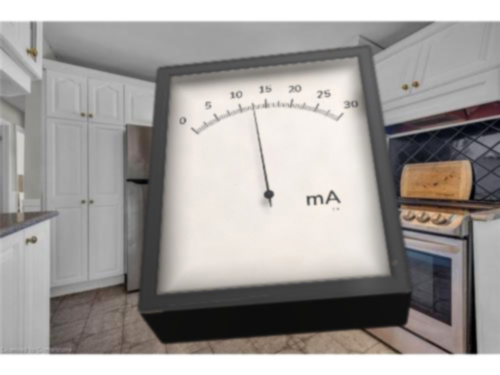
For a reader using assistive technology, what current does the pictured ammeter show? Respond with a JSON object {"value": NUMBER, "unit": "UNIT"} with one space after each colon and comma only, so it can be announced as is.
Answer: {"value": 12.5, "unit": "mA"}
